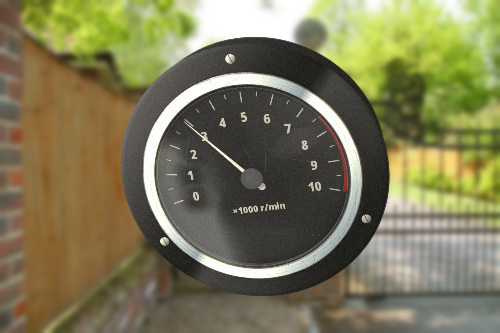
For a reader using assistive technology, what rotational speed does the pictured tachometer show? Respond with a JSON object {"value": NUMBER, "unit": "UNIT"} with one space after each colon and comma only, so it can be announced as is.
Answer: {"value": 3000, "unit": "rpm"}
